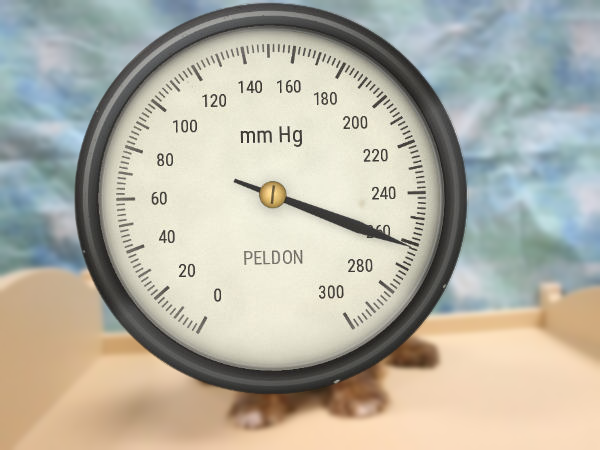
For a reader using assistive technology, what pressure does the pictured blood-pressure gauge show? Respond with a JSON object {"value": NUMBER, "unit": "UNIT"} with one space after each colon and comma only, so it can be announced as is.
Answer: {"value": 262, "unit": "mmHg"}
